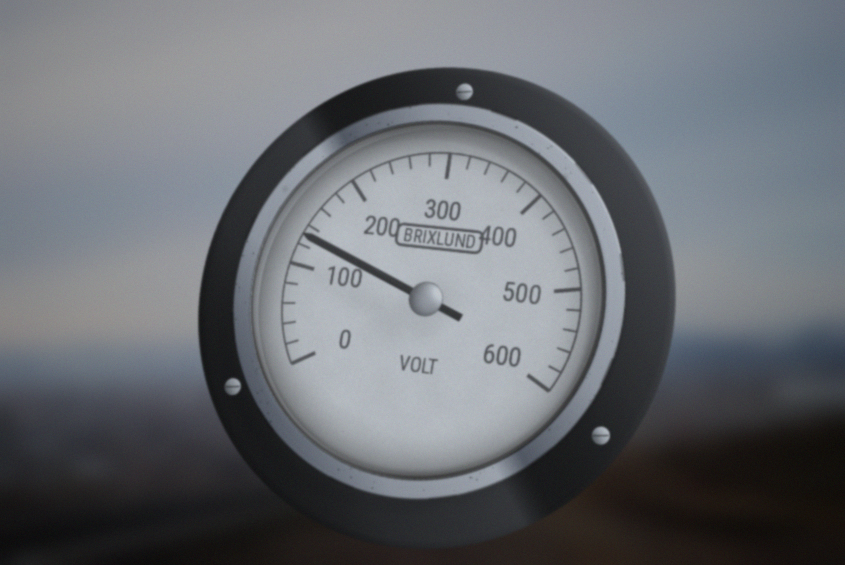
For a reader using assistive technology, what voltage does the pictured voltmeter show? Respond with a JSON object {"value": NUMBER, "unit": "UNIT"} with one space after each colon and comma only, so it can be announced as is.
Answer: {"value": 130, "unit": "V"}
